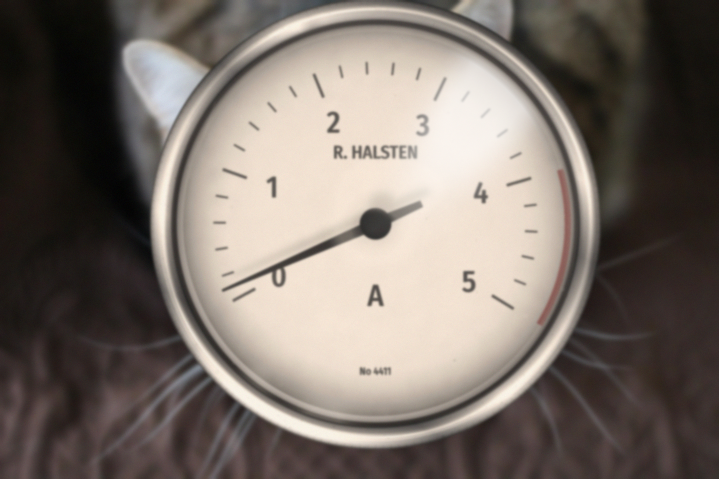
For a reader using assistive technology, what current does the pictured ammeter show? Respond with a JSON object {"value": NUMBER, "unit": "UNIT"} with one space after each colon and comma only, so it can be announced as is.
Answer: {"value": 0.1, "unit": "A"}
